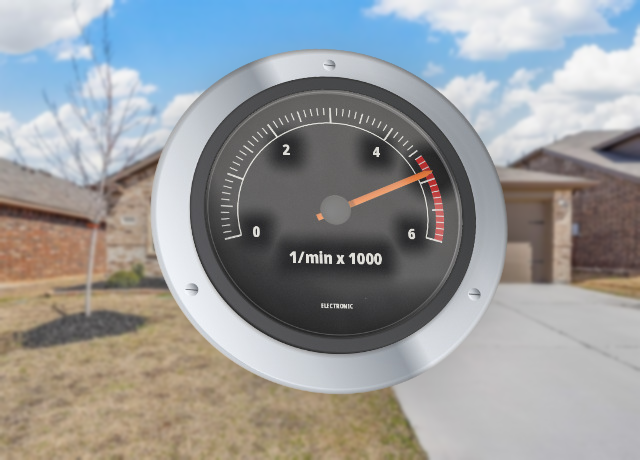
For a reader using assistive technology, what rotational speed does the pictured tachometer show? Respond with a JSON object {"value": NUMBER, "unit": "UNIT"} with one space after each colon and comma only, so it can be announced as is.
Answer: {"value": 4900, "unit": "rpm"}
